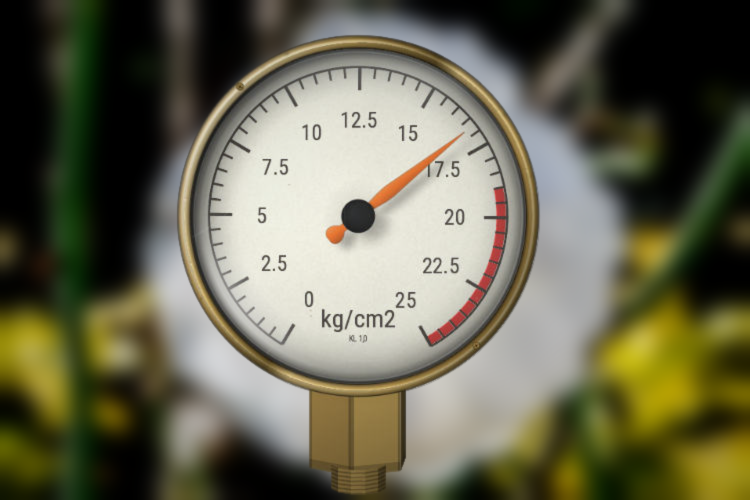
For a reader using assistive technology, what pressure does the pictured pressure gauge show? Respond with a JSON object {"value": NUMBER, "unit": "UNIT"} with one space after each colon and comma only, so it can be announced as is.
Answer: {"value": 16.75, "unit": "kg/cm²"}
